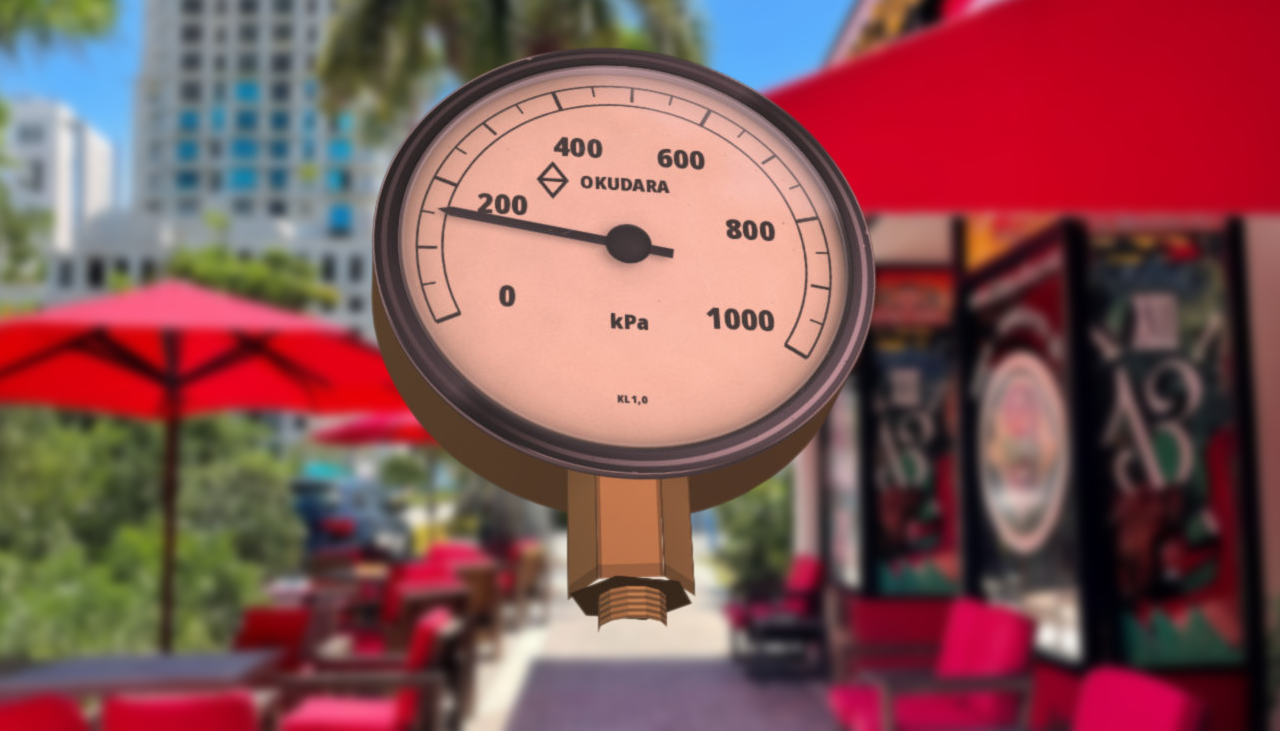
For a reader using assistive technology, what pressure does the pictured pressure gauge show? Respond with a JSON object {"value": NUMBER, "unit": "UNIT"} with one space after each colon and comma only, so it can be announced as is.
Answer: {"value": 150, "unit": "kPa"}
